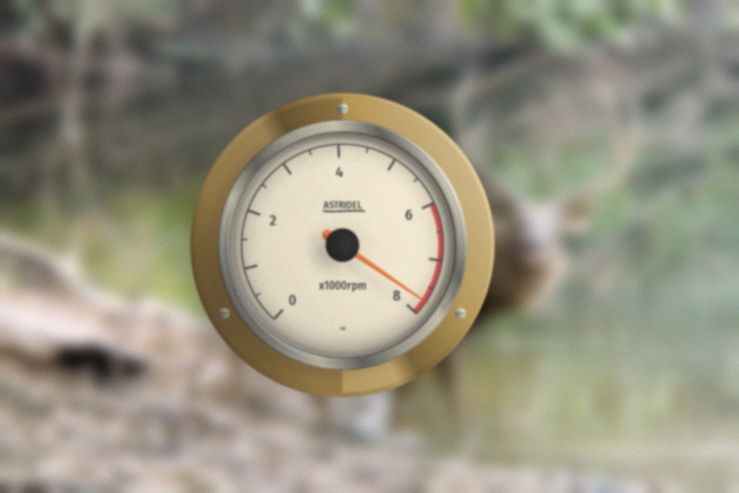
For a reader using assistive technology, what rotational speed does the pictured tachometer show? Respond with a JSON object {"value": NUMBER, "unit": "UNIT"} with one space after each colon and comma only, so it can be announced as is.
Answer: {"value": 7750, "unit": "rpm"}
